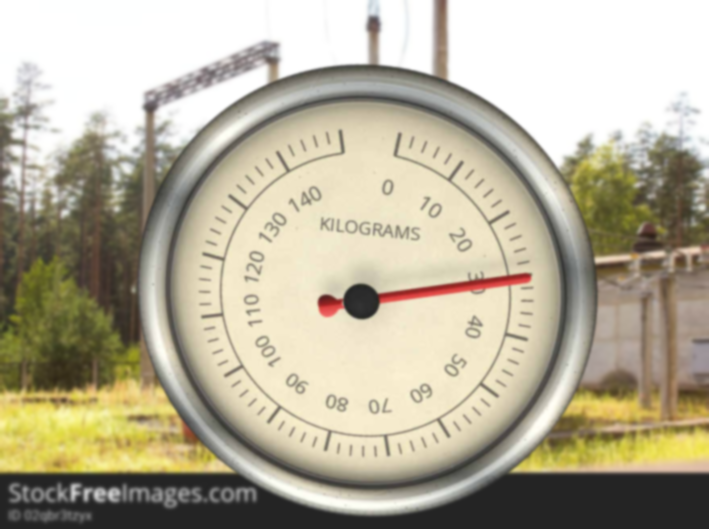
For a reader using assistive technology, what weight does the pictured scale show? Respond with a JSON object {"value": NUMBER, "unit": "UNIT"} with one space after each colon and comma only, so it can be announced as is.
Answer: {"value": 30, "unit": "kg"}
